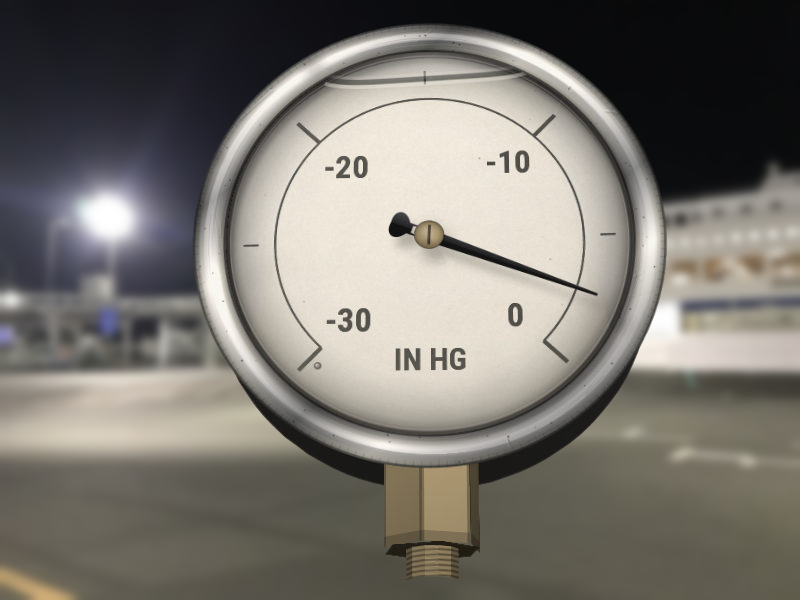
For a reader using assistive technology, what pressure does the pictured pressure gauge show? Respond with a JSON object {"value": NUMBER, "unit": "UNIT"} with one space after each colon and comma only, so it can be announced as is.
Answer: {"value": -2.5, "unit": "inHg"}
